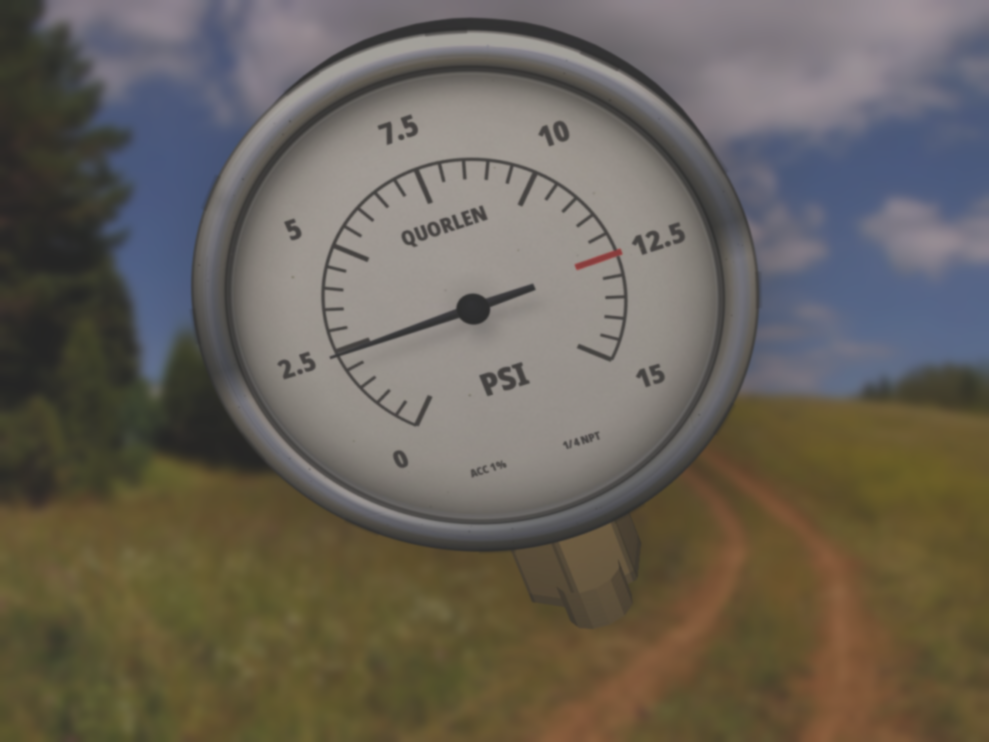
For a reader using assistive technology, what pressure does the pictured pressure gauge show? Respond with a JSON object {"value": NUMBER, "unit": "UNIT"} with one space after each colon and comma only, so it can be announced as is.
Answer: {"value": 2.5, "unit": "psi"}
